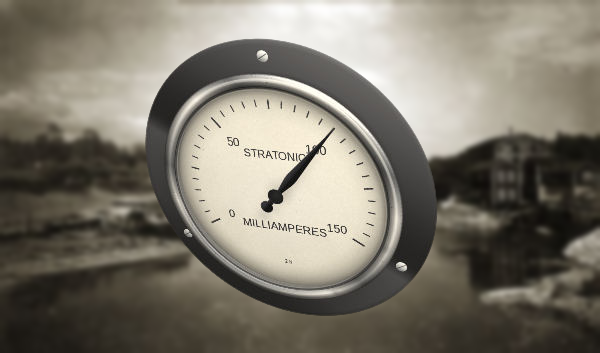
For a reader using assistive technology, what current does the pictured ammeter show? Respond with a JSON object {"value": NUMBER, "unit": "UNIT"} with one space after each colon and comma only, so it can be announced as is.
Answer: {"value": 100, "unit": "mA"}
